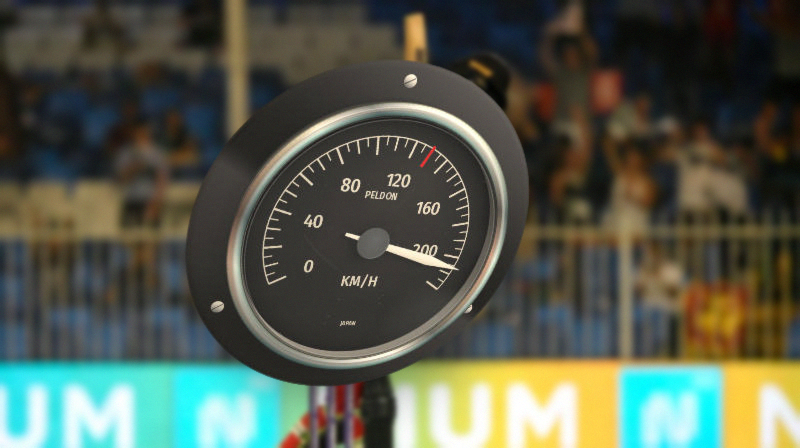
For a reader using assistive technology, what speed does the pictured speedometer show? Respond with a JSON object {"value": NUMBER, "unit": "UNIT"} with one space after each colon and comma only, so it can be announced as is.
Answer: {"value": 205, "unit": "km/h"}
